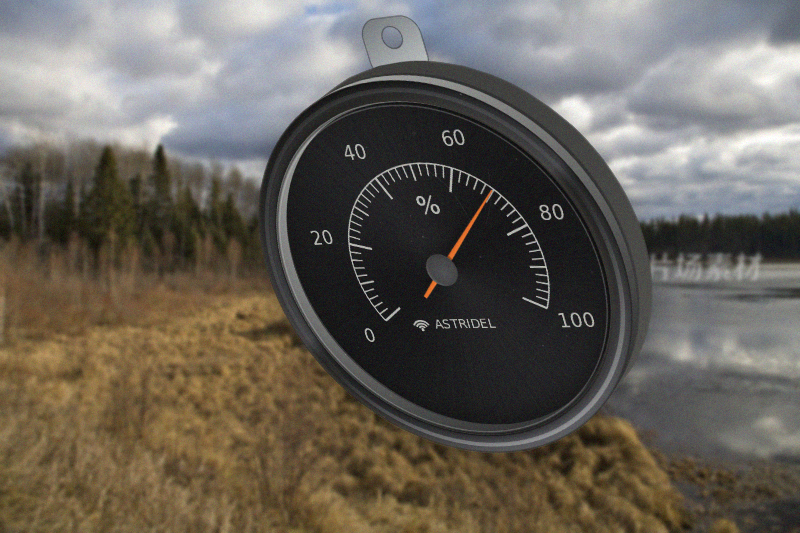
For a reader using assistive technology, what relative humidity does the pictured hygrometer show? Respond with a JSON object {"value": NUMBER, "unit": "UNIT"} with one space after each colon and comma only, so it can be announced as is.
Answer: {"value": 70, "unit": "%"}
